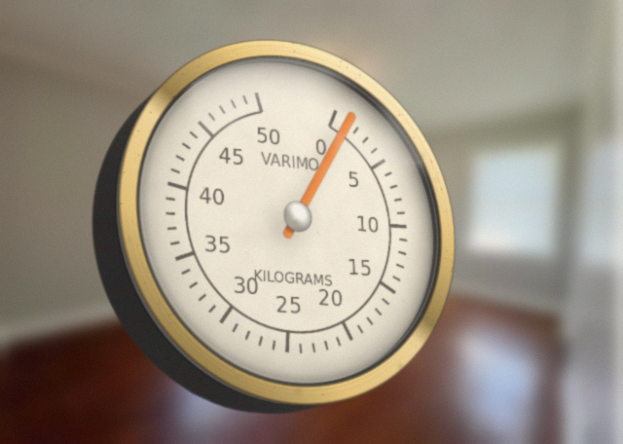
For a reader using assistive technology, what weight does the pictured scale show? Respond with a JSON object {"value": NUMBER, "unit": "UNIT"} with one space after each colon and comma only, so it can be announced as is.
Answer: {"value": 1, "unit": "kg"}
